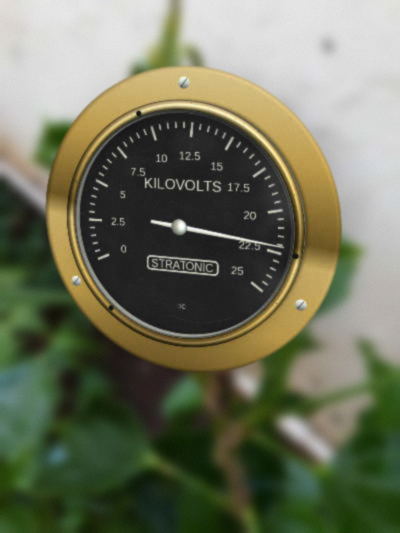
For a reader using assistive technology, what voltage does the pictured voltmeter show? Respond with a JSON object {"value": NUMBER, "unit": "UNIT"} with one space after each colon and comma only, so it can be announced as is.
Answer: {"value": 22, "unit": "kV"}
